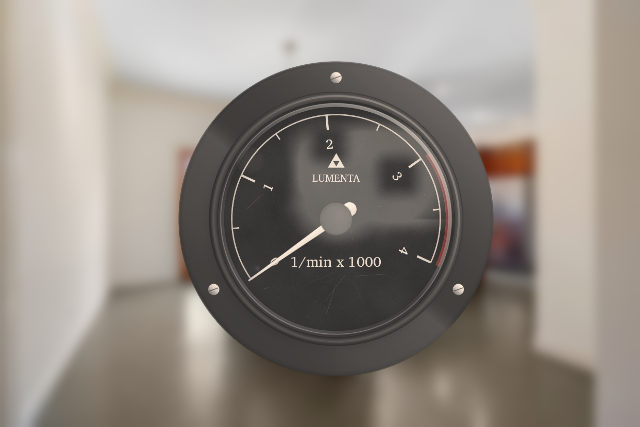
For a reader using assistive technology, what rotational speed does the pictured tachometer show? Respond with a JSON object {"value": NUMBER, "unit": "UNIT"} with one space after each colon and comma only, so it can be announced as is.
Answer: {"value": 0, "unit": "rpm"}
